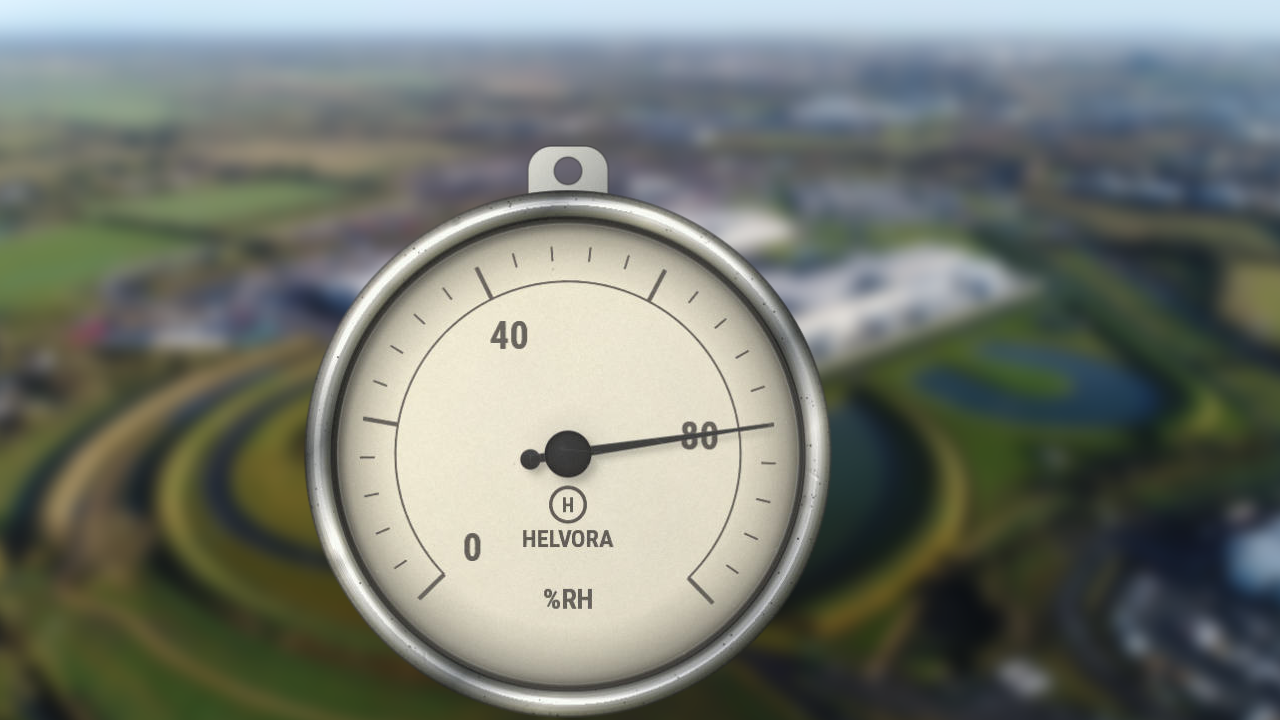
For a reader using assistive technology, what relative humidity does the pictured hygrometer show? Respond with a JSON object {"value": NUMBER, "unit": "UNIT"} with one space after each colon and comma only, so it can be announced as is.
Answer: {"value": 80, "unit": "%"}
